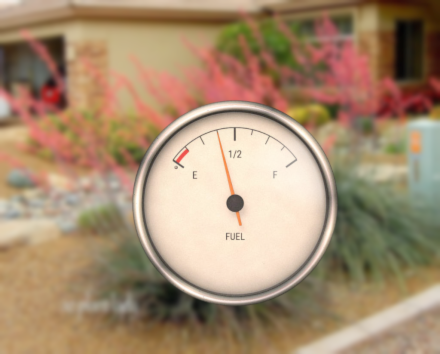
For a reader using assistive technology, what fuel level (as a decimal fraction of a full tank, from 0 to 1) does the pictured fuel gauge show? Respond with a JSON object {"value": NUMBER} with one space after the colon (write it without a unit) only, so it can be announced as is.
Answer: {"value": 0.375}
